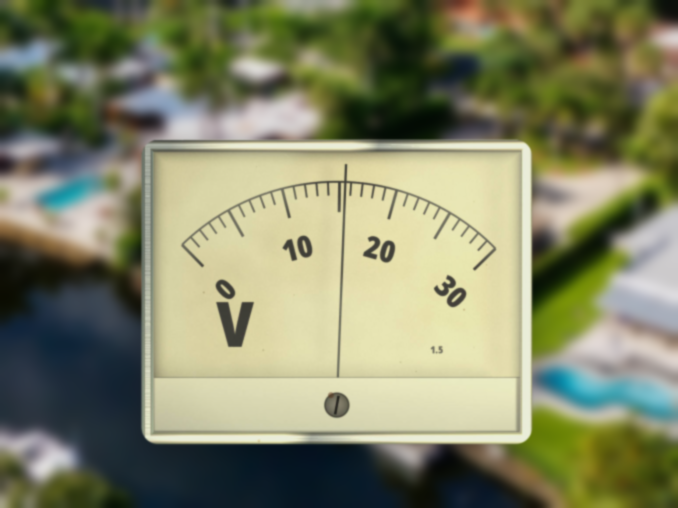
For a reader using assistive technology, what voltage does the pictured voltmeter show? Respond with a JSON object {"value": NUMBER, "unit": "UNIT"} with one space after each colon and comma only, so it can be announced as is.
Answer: {"value": 15.5, "unit": "V"}
